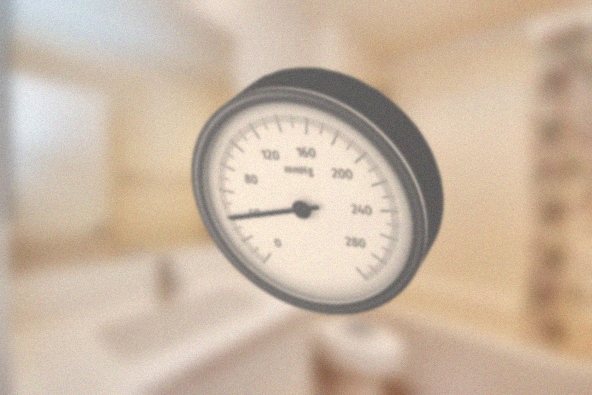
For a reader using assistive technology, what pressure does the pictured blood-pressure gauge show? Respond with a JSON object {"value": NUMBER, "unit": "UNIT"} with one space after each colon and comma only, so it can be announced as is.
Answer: {"value": 40, "unit": "mmHg"}
